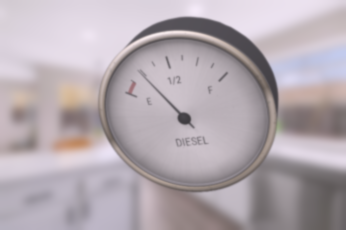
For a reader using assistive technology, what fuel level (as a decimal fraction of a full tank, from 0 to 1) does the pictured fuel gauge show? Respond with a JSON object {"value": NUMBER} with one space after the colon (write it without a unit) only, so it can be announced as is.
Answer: {"value": 0.25}
